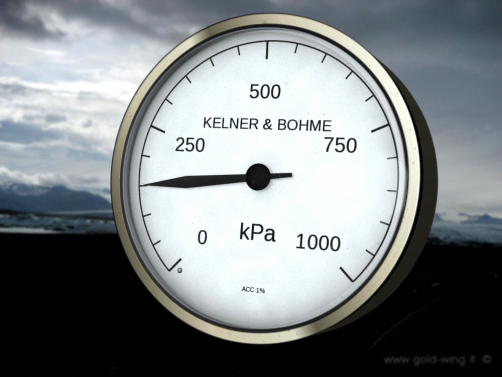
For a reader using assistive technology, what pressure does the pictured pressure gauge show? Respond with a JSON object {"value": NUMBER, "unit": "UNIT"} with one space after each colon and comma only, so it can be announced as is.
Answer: {"value": 150, "unit": "kPa"}
